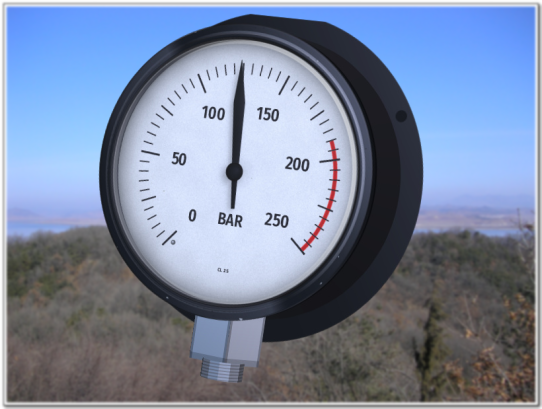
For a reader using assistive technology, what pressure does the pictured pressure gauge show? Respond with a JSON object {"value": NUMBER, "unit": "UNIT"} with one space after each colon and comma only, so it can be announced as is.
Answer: {"value": 125, "unit": "bar"}
